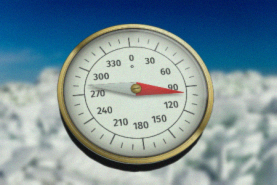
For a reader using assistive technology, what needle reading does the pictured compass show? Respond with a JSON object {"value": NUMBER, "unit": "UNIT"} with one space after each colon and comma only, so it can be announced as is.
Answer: {"value": 100, "unit": "°"}
